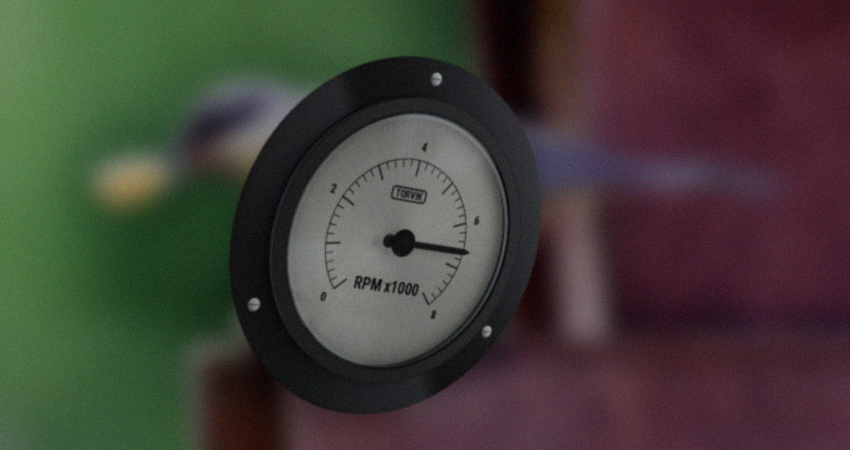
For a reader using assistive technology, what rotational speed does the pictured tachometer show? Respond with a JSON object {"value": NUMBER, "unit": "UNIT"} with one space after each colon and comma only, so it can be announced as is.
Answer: {"value": 6600, "unit": "rpm"}
